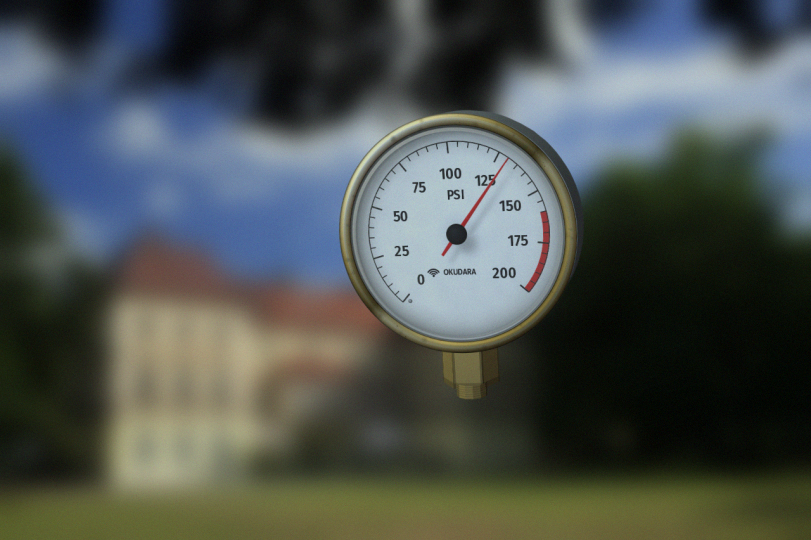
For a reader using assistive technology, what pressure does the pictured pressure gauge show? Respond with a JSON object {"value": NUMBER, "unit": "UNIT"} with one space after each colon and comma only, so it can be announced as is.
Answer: {"value": 130, "unit": "psi"}
